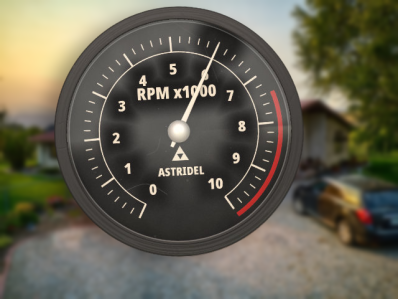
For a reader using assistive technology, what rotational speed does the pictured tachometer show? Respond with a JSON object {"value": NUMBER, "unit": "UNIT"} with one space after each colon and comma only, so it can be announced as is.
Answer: {"value": 6000, "unit": "rpm"}
